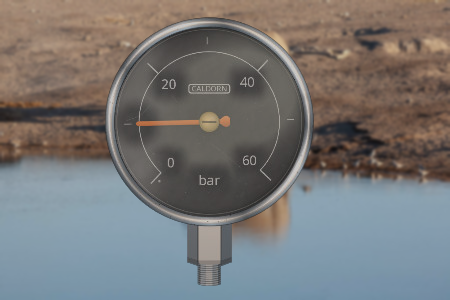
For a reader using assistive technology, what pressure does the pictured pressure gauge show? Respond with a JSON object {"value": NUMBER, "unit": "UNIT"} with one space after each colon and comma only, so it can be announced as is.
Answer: {"value": 10, "unit": "bar"}
